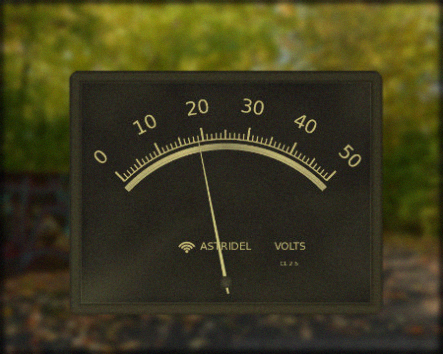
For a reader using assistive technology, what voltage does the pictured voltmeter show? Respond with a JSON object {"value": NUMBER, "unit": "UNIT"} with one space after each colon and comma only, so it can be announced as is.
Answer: {"value": 19, "unit": "V"}
